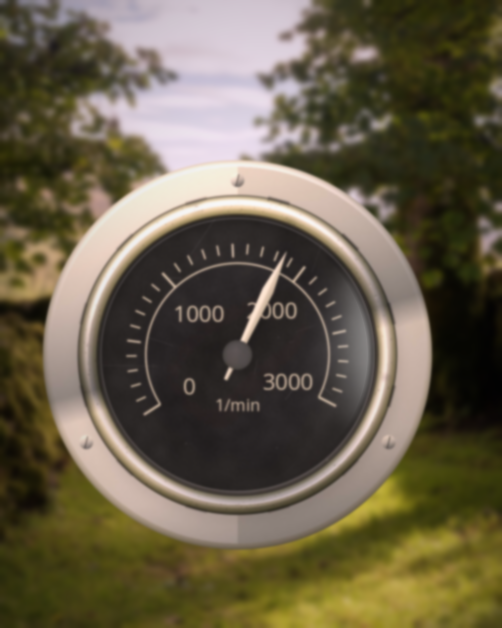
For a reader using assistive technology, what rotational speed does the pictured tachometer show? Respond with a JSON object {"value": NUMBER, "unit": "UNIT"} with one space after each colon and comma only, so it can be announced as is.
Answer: {"value": 1850, "unit": "rpm"}
